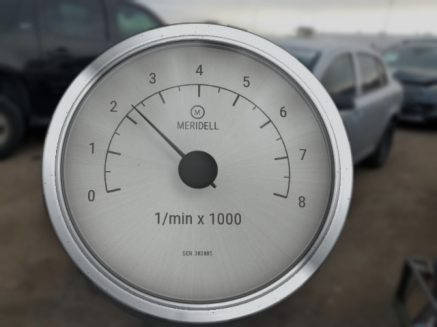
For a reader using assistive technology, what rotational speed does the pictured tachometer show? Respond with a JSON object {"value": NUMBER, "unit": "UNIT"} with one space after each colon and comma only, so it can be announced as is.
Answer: {"value": 2250, "unit": "rpm"}
